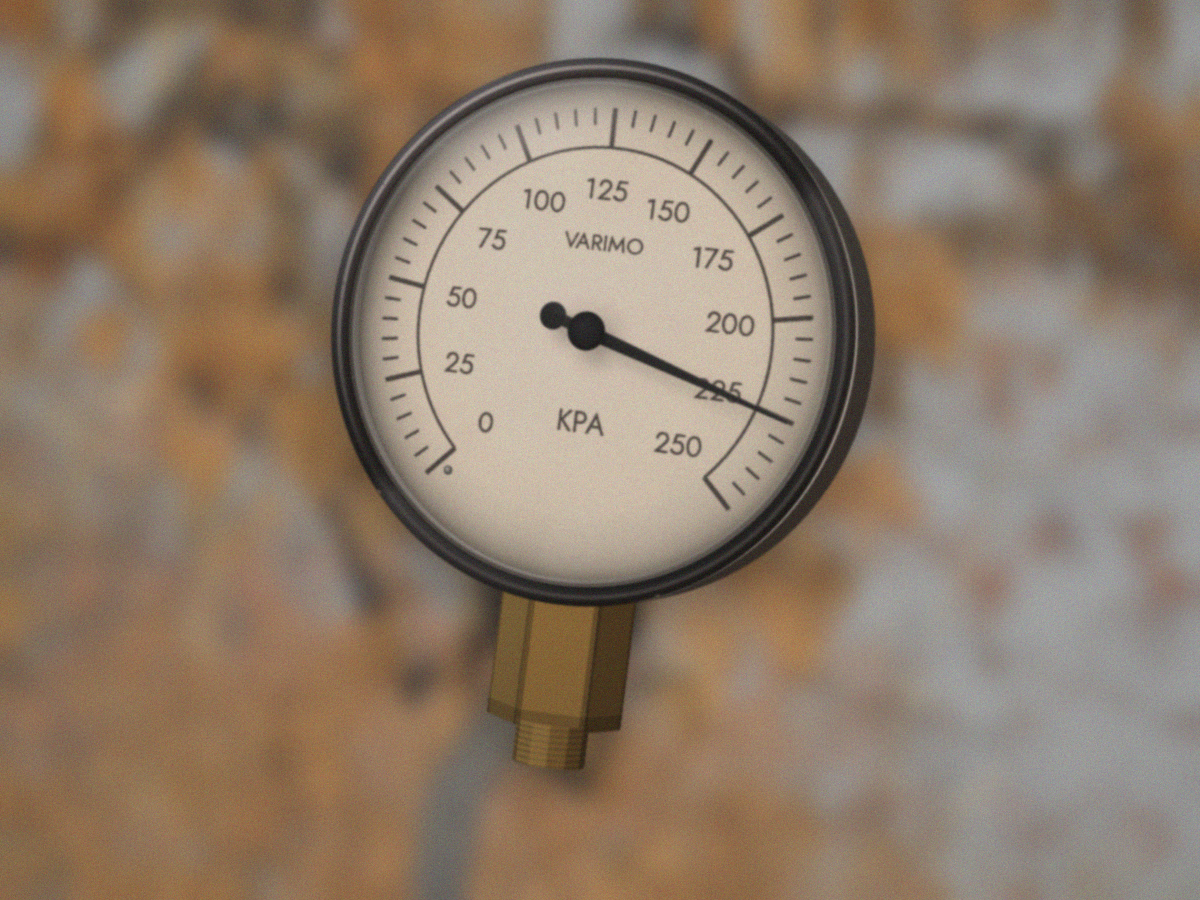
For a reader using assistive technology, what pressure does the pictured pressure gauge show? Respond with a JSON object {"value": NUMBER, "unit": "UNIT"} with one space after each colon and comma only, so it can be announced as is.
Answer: {"value": 225, "unit": "kPa"}
